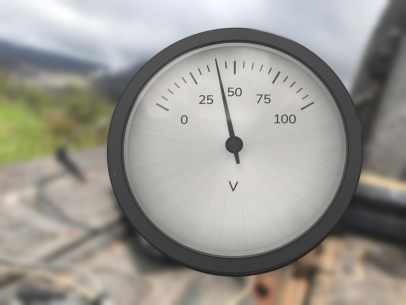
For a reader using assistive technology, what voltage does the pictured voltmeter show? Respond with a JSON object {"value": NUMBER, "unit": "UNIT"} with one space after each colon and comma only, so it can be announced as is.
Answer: {"value": 40, "unit": "V"}
